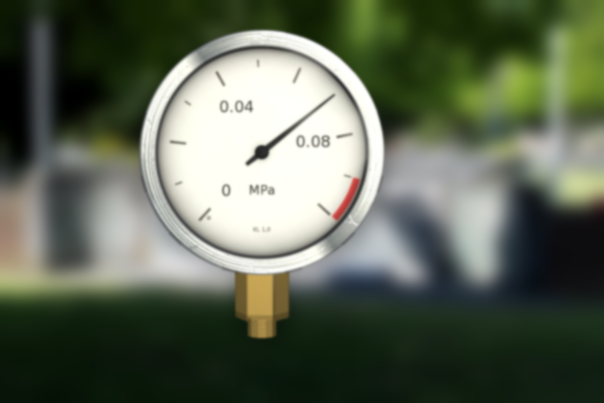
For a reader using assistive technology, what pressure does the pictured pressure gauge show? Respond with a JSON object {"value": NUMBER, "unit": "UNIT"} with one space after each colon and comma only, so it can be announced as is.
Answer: {"value": 0.07, "unit": "MPa"}
